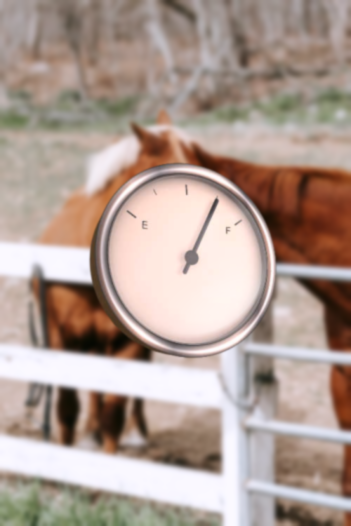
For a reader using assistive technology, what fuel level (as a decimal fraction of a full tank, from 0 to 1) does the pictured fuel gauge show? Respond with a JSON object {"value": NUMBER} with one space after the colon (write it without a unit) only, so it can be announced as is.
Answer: {"value": 0.75}
